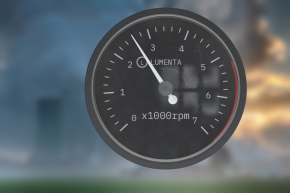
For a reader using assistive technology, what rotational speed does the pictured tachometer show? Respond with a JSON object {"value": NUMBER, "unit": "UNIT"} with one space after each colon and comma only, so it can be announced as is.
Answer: {"value": 2600, "unit": "rpm"}
